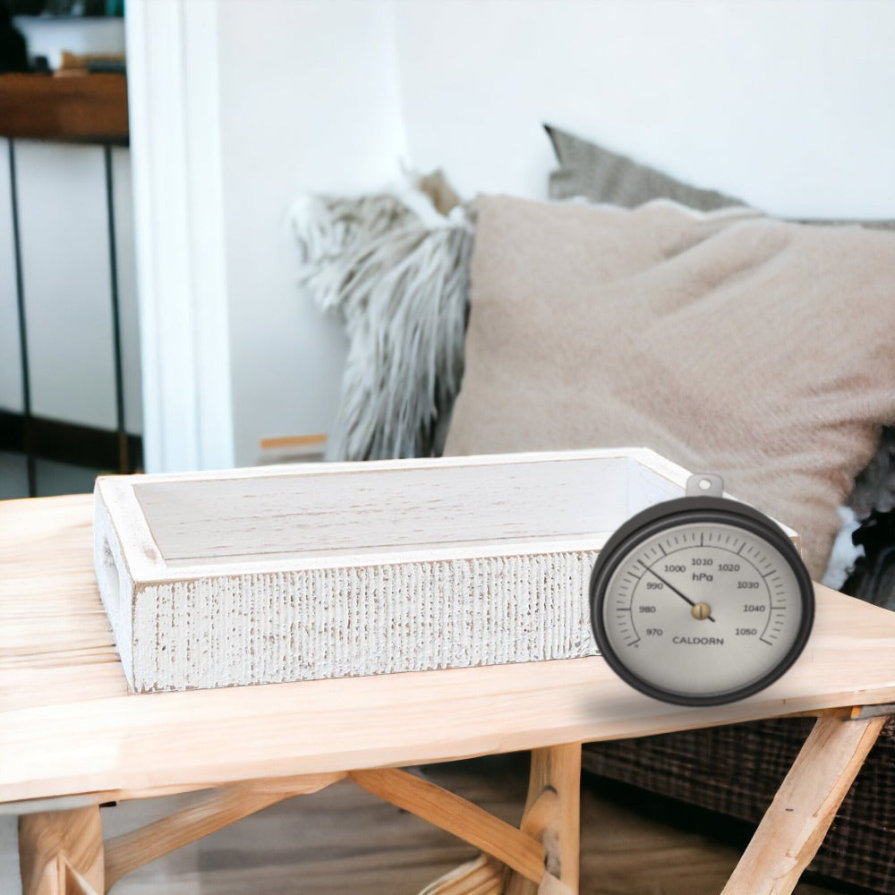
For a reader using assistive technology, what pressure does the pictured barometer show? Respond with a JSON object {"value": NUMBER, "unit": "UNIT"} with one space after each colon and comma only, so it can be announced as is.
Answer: {"value": 994, "unit": "hPa"}
